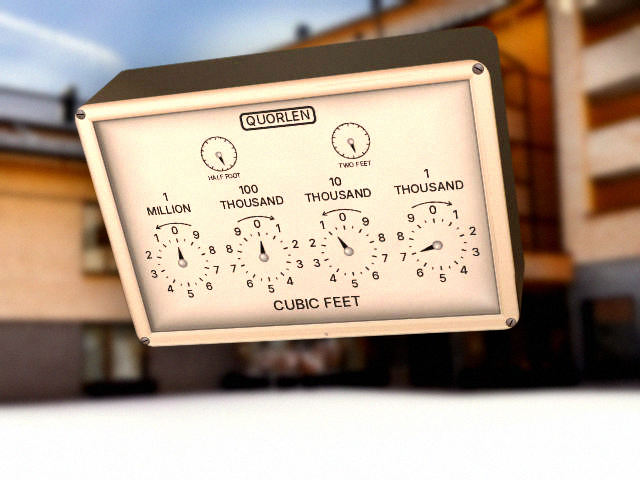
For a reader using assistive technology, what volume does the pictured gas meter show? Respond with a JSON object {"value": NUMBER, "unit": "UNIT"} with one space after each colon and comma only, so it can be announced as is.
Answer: {"value": 700, "unit": "ft³"}
